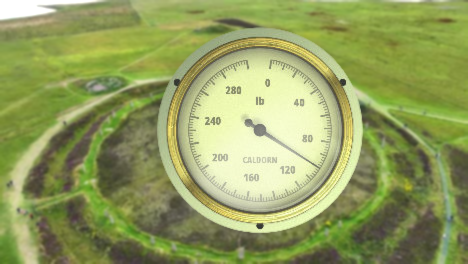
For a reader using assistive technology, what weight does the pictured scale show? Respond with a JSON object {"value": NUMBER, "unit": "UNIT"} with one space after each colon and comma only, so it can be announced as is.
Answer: {"value": 100, "unit": "lb"}
